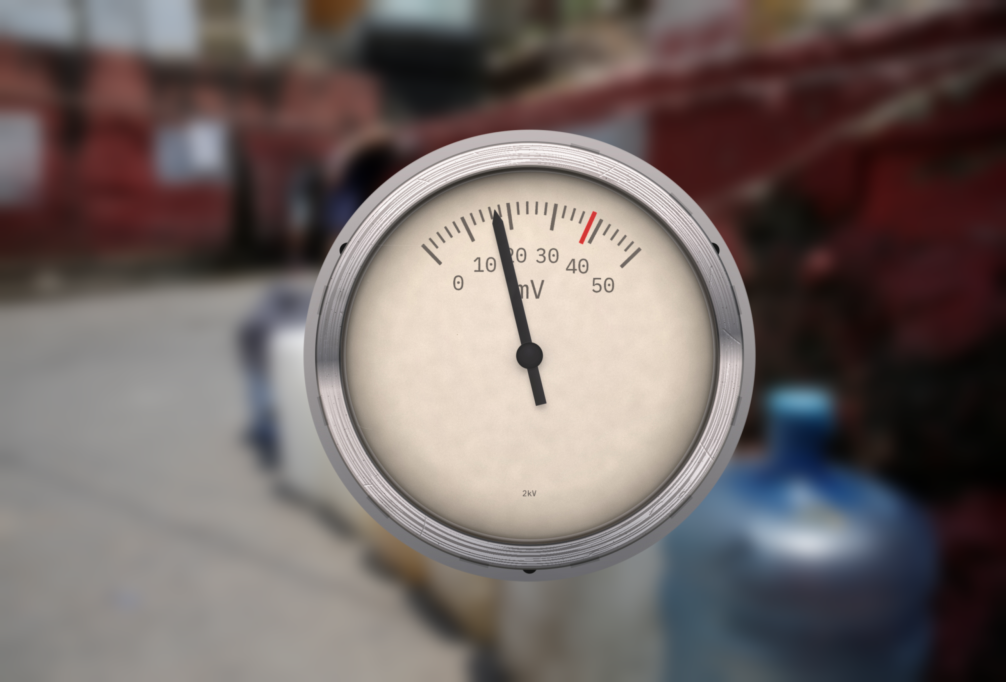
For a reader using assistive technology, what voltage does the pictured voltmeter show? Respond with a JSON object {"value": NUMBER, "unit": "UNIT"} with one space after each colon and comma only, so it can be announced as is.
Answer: {"value": 17, "unit": "mV"}
